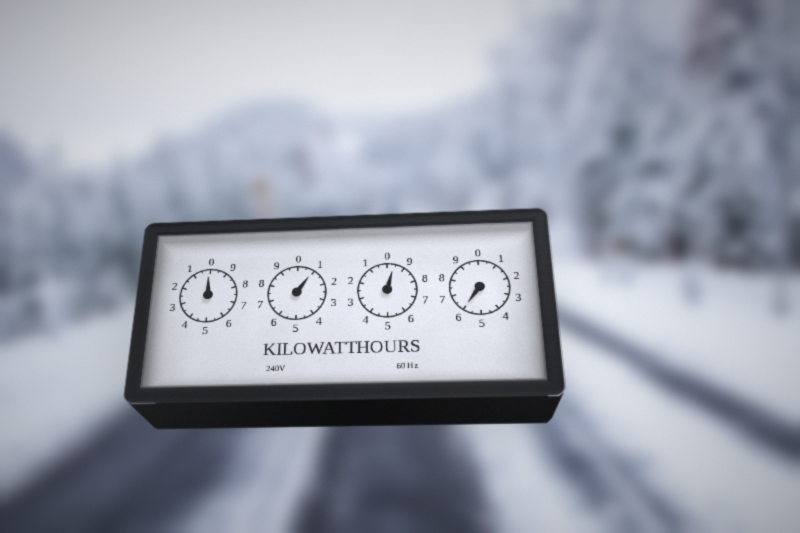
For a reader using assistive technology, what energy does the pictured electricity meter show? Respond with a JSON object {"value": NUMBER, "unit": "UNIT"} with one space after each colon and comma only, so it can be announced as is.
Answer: {"value": 96, "unit": "kWh"}
